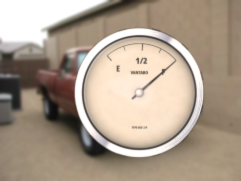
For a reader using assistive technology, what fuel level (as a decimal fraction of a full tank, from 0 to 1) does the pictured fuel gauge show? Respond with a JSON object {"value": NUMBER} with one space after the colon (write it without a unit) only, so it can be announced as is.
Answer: {"value": 1}
